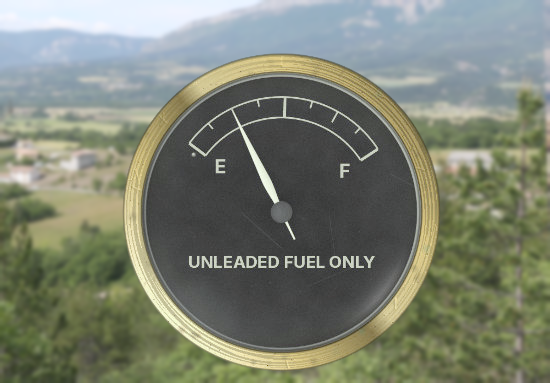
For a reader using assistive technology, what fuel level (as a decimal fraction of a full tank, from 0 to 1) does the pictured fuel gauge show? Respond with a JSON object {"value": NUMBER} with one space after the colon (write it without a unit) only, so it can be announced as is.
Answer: {"value": 0.25}
